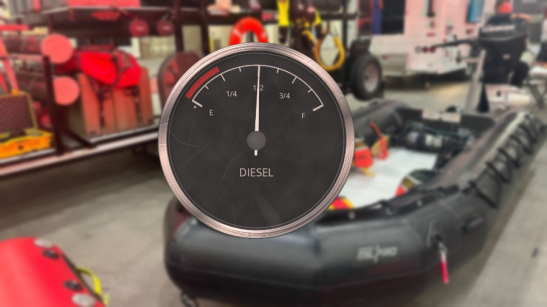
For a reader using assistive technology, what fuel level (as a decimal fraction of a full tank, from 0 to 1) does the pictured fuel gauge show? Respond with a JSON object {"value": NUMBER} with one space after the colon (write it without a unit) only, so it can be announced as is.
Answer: {"value": 0.5}
